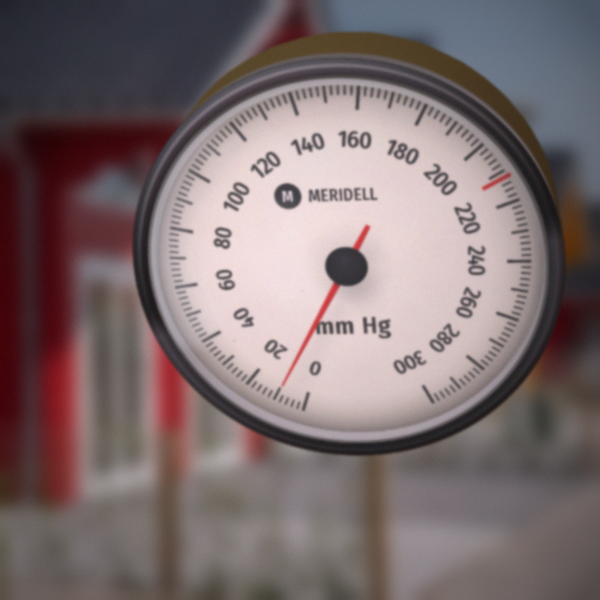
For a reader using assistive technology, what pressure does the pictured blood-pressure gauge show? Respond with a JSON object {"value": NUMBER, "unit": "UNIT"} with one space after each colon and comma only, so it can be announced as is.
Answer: {"value": 10, "unit": "mmHg"}
